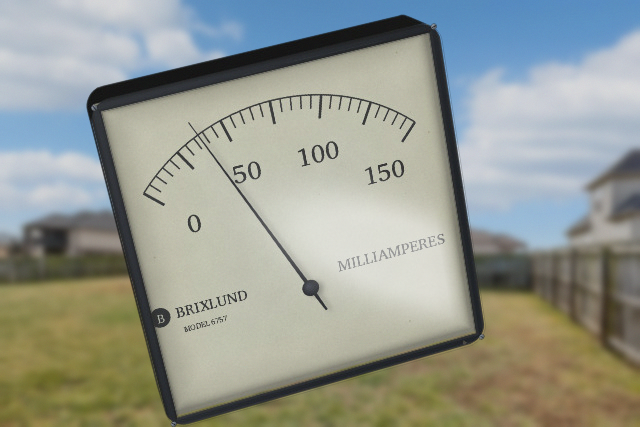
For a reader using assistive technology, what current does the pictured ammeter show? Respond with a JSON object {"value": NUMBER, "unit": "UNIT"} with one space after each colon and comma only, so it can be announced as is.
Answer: {"value": 37.5, "unit": "mA"}
